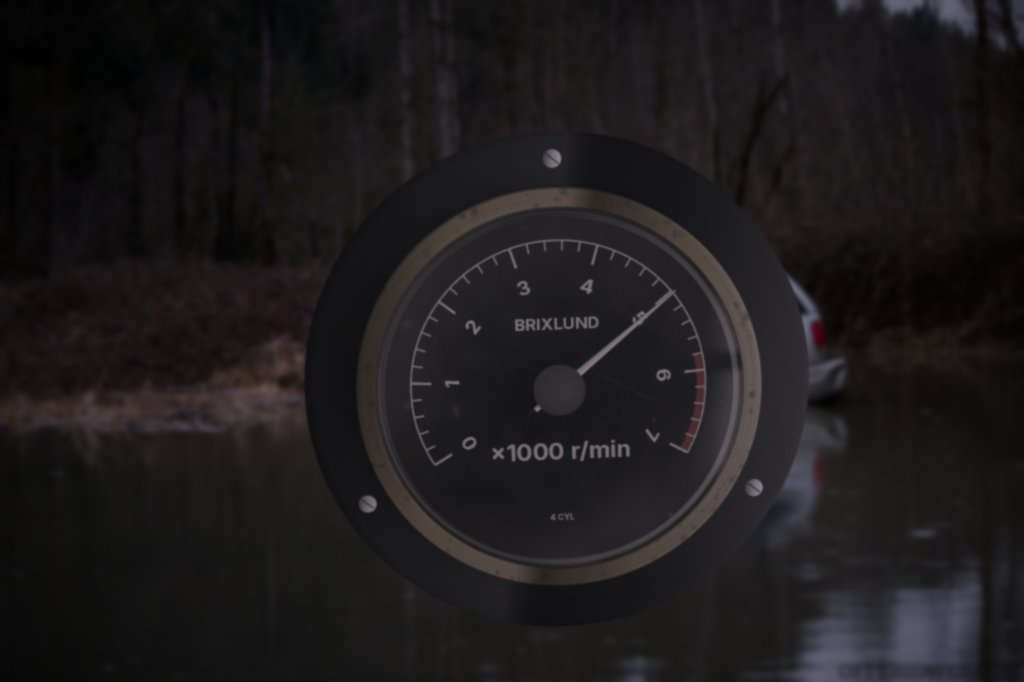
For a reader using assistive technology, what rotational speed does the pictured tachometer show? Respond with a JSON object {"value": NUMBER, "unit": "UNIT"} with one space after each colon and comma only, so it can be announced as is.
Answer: {"value": 5000, "unit": "rpm"}
